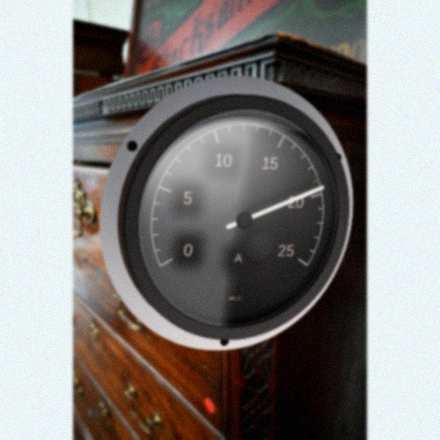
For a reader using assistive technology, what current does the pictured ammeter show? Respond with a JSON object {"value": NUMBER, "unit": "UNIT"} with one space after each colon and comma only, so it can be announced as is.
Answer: {"value": 19.5, "unit": "A"}
